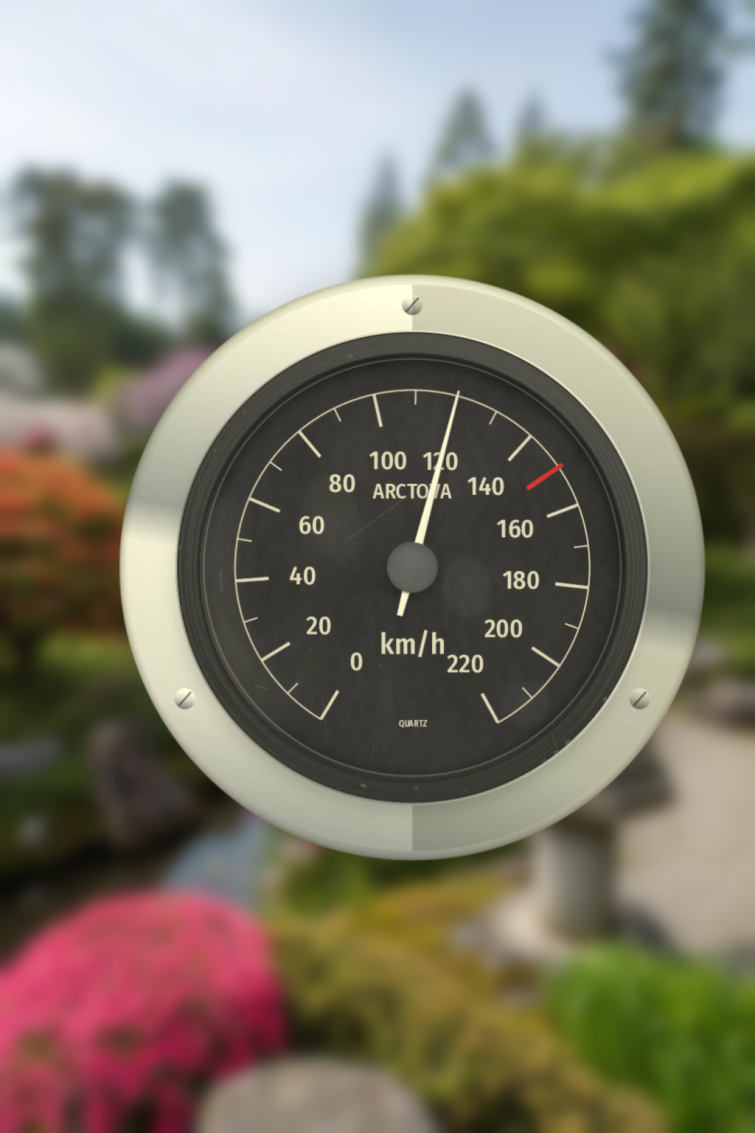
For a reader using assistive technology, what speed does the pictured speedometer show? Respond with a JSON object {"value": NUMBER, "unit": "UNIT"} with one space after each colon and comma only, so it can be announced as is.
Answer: {"value": 120, "unit": "km/h"}
